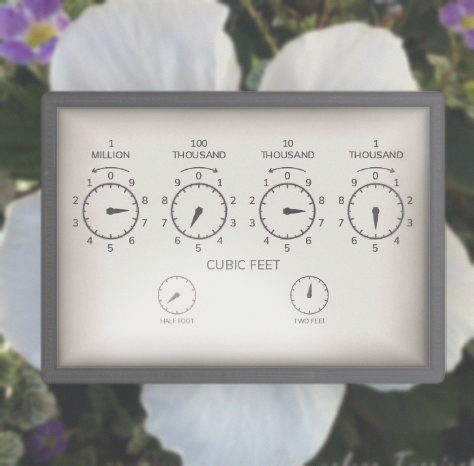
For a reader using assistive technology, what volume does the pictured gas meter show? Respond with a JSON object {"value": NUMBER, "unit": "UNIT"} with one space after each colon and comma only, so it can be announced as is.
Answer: {"value": 757500, "unit": "ft³"}
